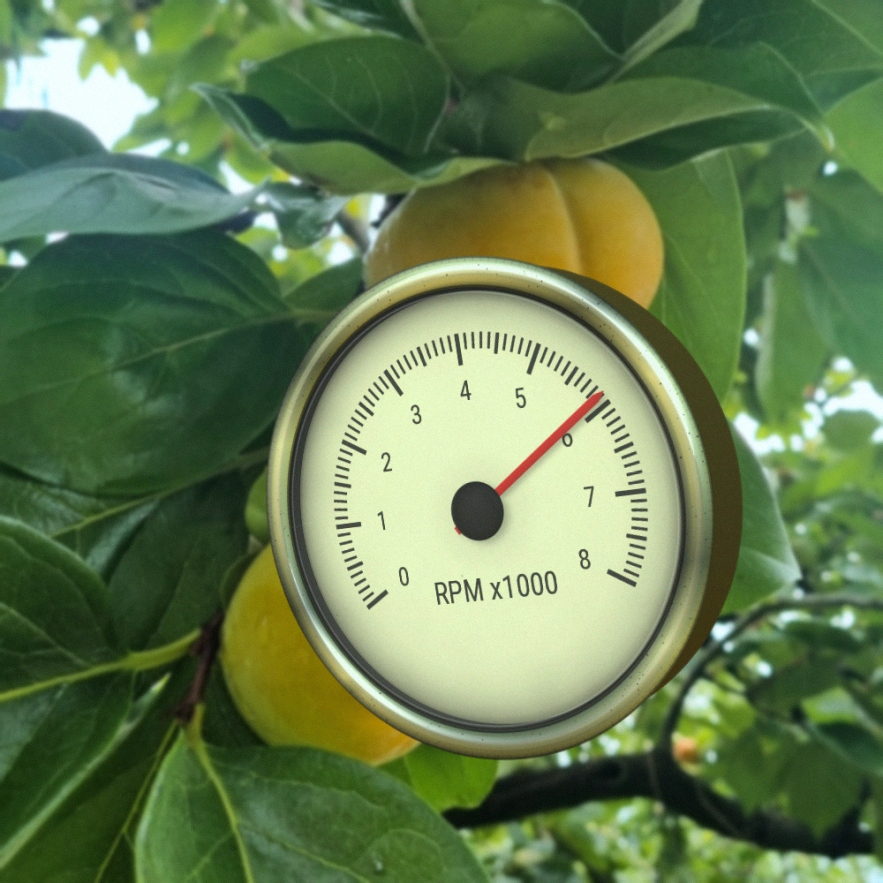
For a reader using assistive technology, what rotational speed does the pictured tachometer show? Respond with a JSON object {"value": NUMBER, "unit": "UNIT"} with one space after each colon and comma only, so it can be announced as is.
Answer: {"value": 5900, "unit": "rpm"}
